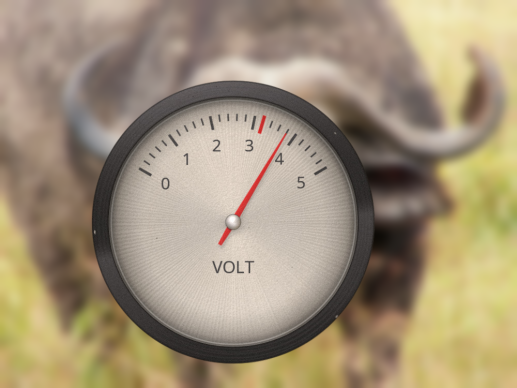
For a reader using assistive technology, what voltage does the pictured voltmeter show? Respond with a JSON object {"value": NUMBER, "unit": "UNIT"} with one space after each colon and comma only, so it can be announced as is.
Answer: {"value": 3.8, "unit": "V"}
